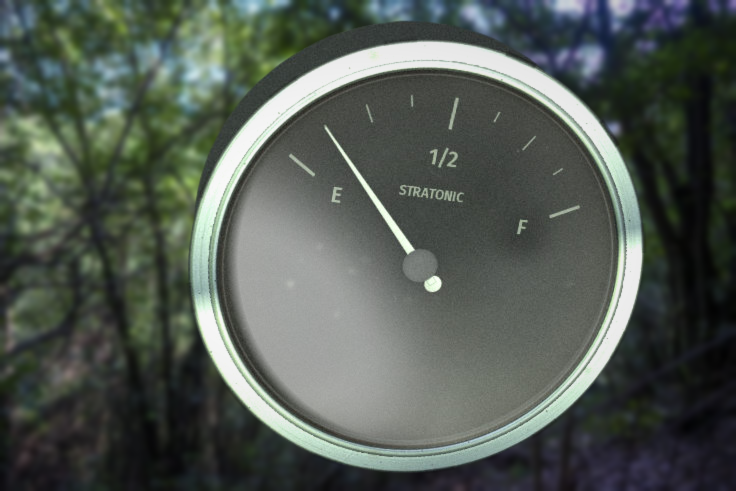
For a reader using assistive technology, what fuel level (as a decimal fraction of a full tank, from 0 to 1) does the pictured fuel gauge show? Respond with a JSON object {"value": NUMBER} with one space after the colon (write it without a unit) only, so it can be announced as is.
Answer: {"value": 0.125}
